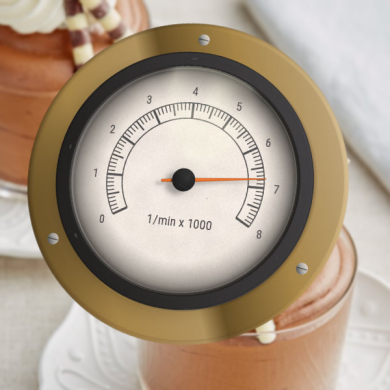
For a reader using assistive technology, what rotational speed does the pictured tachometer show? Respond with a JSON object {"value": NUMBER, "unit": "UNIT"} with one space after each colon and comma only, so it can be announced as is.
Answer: {"value": 6800, "unit": "rpm"}
